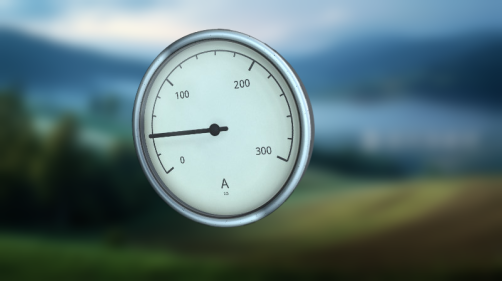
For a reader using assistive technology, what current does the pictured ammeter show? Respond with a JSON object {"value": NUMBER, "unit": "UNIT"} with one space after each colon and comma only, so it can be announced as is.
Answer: {"value": 40, "unit": "A"}
